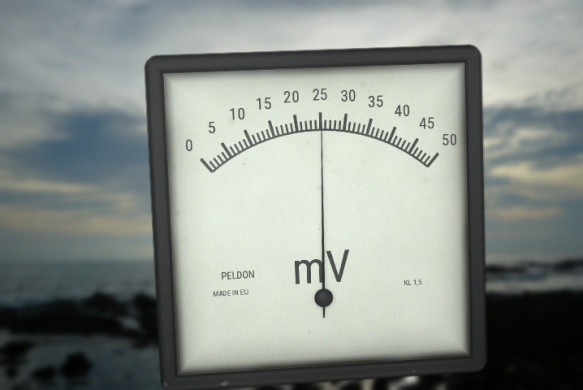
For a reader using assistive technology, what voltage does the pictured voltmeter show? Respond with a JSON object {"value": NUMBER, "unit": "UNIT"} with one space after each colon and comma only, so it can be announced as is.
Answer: {"value": 25, "unit": "mV"}
